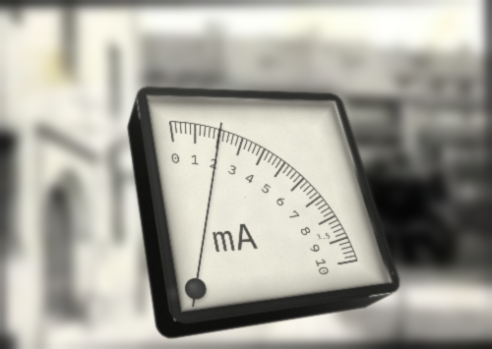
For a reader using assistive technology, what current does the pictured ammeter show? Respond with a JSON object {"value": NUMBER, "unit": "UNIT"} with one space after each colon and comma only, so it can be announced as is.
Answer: {"value": 2, "unit": "mA"}
